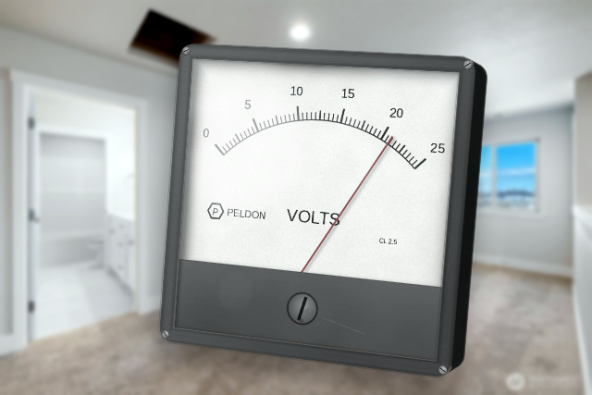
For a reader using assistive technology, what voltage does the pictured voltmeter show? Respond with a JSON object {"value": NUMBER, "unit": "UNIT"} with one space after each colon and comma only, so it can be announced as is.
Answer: {"value": 21, "unit": "V"}
